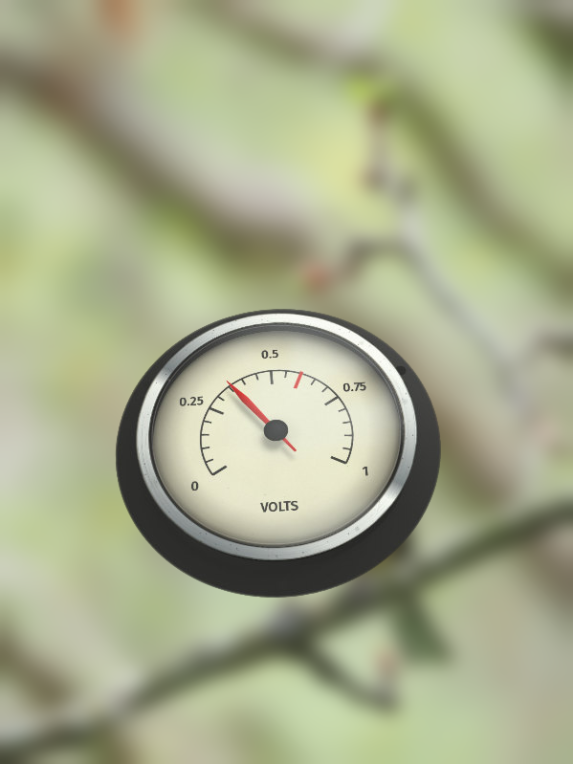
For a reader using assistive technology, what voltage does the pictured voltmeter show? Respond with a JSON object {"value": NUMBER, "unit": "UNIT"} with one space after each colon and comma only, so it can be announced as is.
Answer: {"value": 0.35, "unit": "V"}
